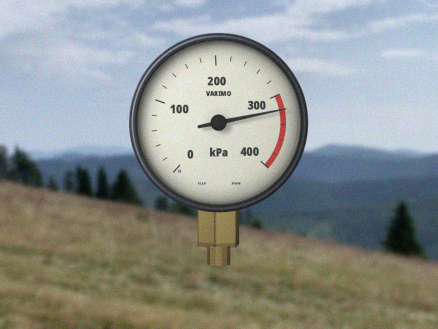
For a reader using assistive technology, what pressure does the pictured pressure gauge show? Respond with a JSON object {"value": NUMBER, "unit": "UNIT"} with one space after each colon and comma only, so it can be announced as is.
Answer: {"value": 320, "unit": "kPa"}
